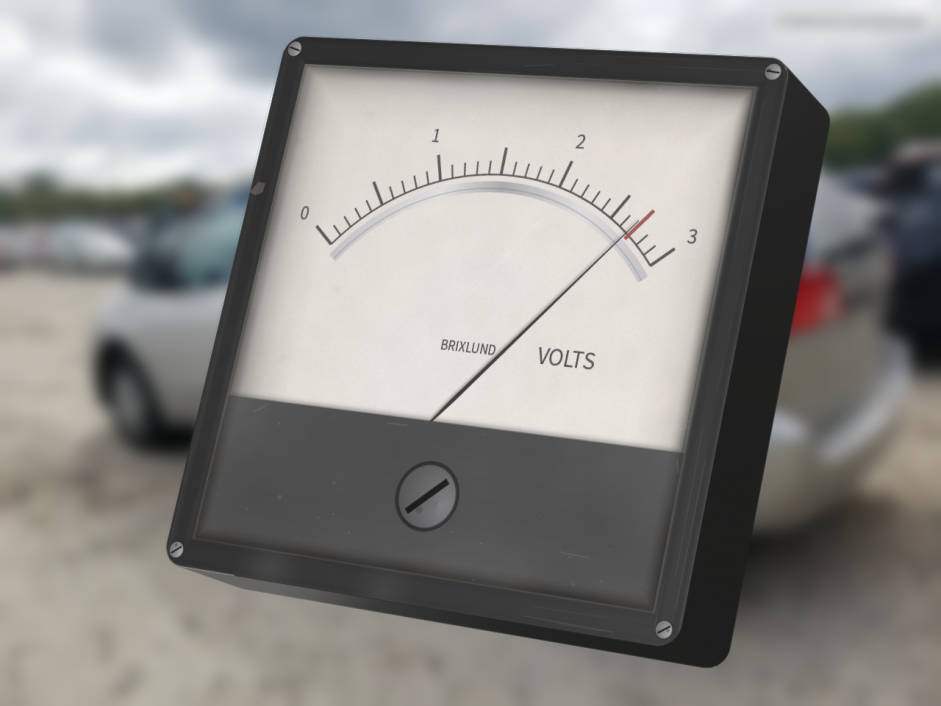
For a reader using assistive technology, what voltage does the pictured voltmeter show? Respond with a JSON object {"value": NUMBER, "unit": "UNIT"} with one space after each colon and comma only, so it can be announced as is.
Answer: {"value": 2.7, "unit": "V"}
